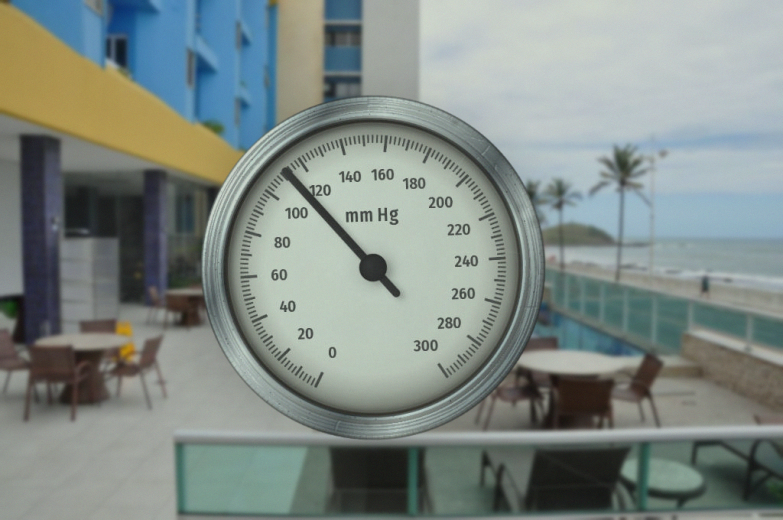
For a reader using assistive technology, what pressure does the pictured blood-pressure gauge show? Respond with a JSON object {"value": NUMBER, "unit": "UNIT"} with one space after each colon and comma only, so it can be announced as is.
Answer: {"value": 112, "unit": "mmHg"}
